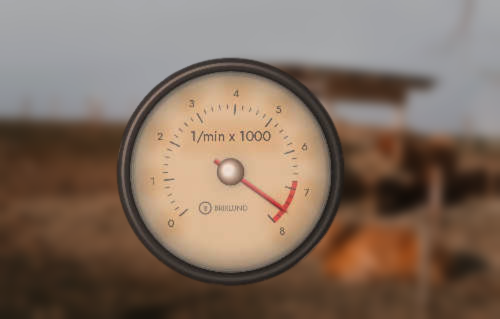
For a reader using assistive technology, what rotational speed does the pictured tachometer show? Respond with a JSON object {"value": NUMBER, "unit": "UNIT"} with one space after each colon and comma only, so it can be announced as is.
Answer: {"value": 7600, "unit": "rpm"}
